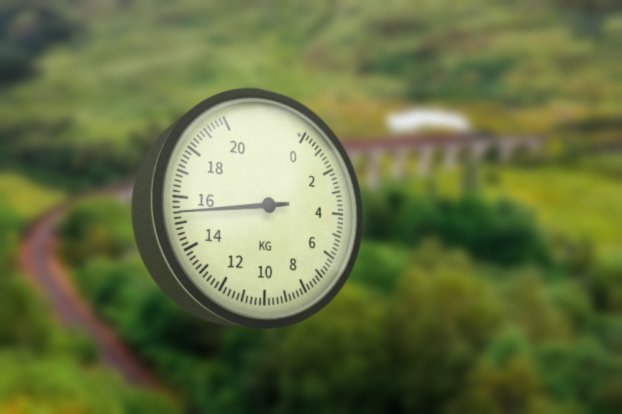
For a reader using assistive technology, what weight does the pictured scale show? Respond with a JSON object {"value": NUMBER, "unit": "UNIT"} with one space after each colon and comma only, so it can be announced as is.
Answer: {"value": 15.4, "unit": "kg"}
